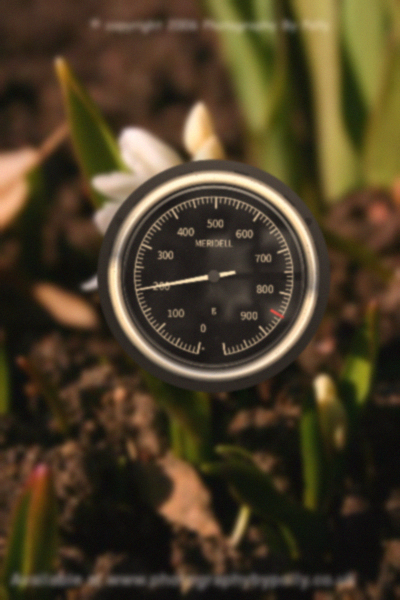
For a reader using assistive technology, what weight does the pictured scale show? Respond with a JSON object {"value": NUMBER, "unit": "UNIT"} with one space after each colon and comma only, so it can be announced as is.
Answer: {"value": 200, "unit": "g"}
